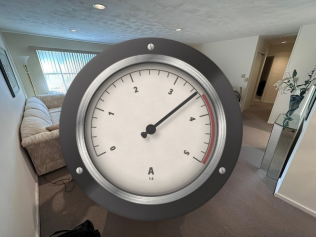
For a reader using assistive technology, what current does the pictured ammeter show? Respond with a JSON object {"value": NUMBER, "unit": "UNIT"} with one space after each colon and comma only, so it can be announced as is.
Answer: {"value": 3.5, "unit": "A"}
